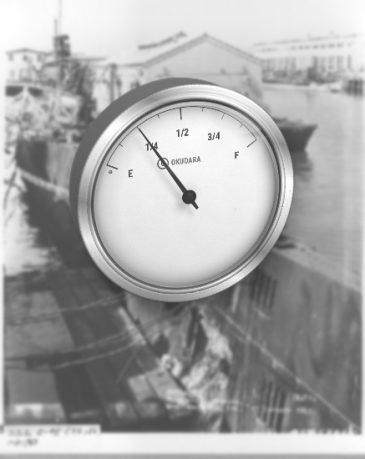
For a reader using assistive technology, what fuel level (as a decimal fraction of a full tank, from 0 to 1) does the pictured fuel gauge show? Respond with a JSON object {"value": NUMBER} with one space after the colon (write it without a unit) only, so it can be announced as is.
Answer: {"value": 0.25}
